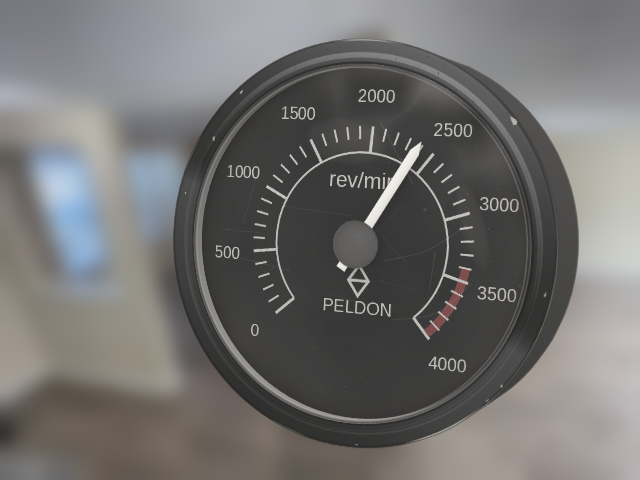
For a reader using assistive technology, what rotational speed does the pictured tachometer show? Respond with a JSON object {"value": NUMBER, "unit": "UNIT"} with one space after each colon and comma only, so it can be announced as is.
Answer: {"value": 2400, "unit": "rpm"}
